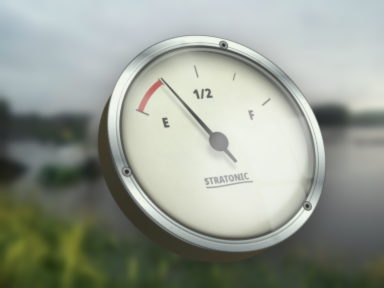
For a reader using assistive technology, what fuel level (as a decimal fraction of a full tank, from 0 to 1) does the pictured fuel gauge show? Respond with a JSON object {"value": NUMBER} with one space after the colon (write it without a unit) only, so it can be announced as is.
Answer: {"value": 0.25}
